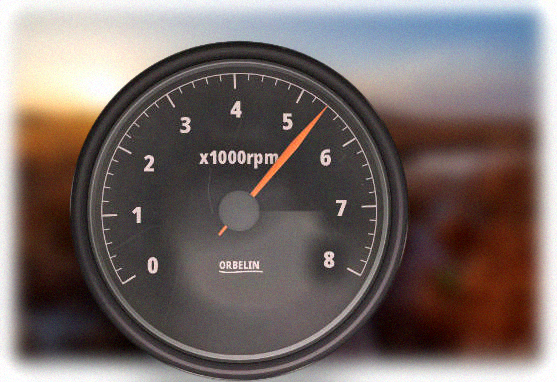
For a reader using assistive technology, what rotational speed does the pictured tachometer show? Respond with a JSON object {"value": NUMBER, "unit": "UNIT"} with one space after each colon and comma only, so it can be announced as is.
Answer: {"value": 5400, "unit": "rpm"}
